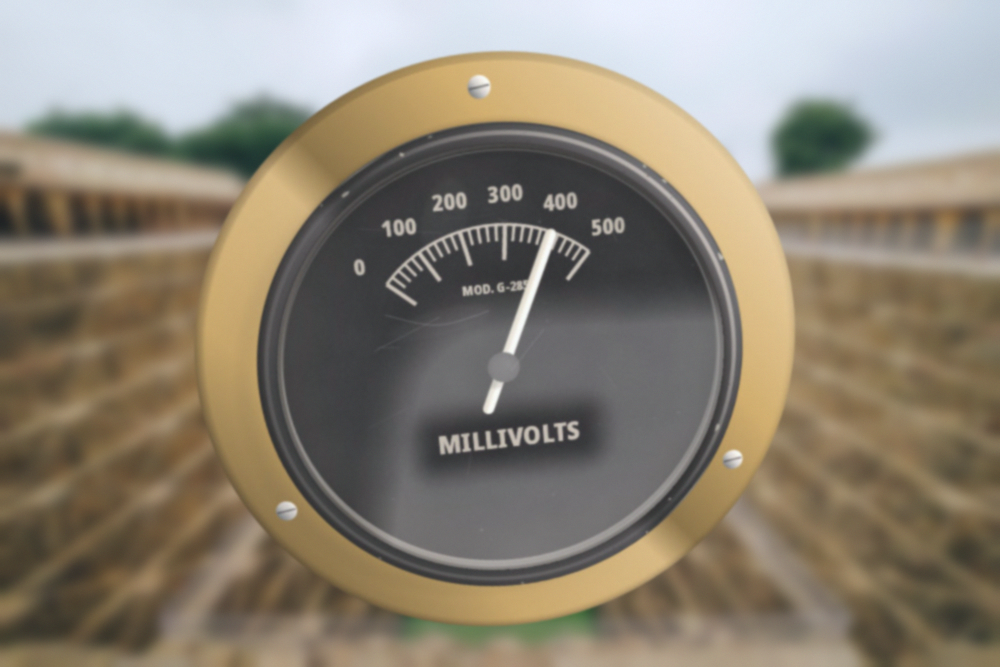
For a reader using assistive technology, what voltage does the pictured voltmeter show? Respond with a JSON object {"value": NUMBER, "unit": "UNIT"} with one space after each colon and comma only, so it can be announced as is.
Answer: {"value": 400, "unit": "mV"}
